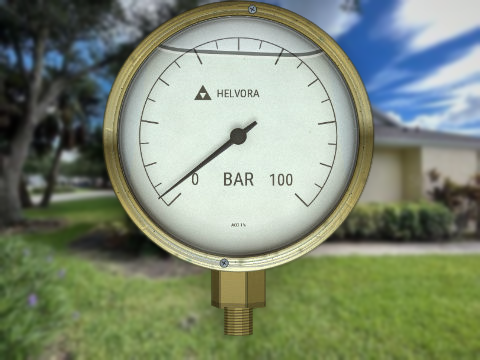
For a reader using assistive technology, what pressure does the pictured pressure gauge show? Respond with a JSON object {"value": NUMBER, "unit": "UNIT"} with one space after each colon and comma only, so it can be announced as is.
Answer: {"value": 2.5, "unit": "bar"}
